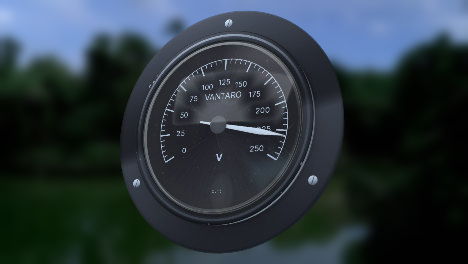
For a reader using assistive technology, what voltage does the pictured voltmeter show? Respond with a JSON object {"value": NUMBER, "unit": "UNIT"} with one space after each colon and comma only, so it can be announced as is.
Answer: {"value": 230, "unit": "V"}
